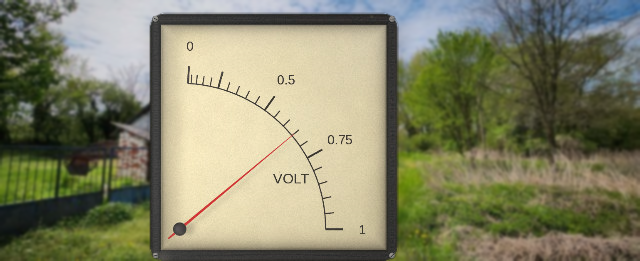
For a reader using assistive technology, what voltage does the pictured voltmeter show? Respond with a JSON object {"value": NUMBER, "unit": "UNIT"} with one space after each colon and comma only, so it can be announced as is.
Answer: {"value": 0.65, "unit": "V"}
